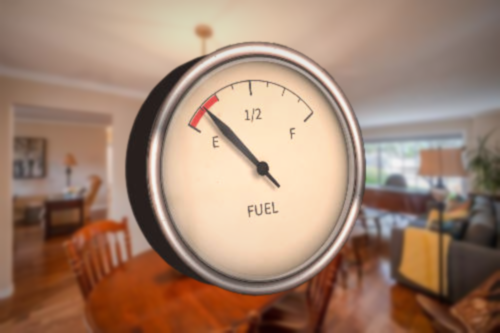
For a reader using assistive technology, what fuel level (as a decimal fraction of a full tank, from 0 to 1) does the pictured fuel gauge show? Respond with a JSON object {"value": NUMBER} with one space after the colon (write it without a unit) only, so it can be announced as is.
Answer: {"value": 0.125}
